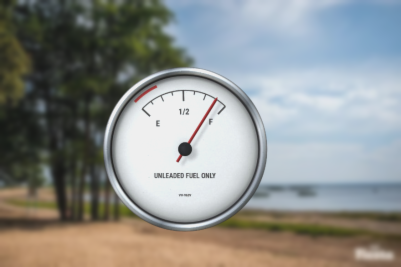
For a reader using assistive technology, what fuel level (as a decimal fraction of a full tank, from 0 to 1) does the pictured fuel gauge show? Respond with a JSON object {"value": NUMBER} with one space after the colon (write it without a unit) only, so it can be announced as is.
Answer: {"value": 0.875}
